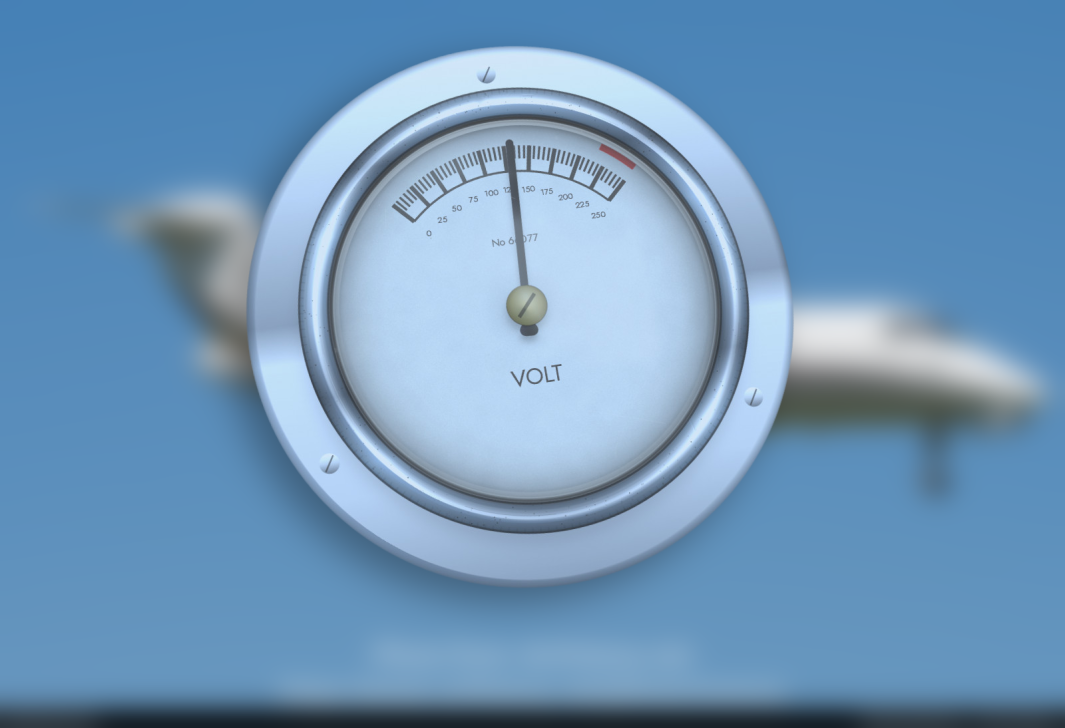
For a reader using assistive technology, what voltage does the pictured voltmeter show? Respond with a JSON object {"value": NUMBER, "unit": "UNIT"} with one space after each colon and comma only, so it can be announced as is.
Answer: {"value": 130, "unit": "V"}
